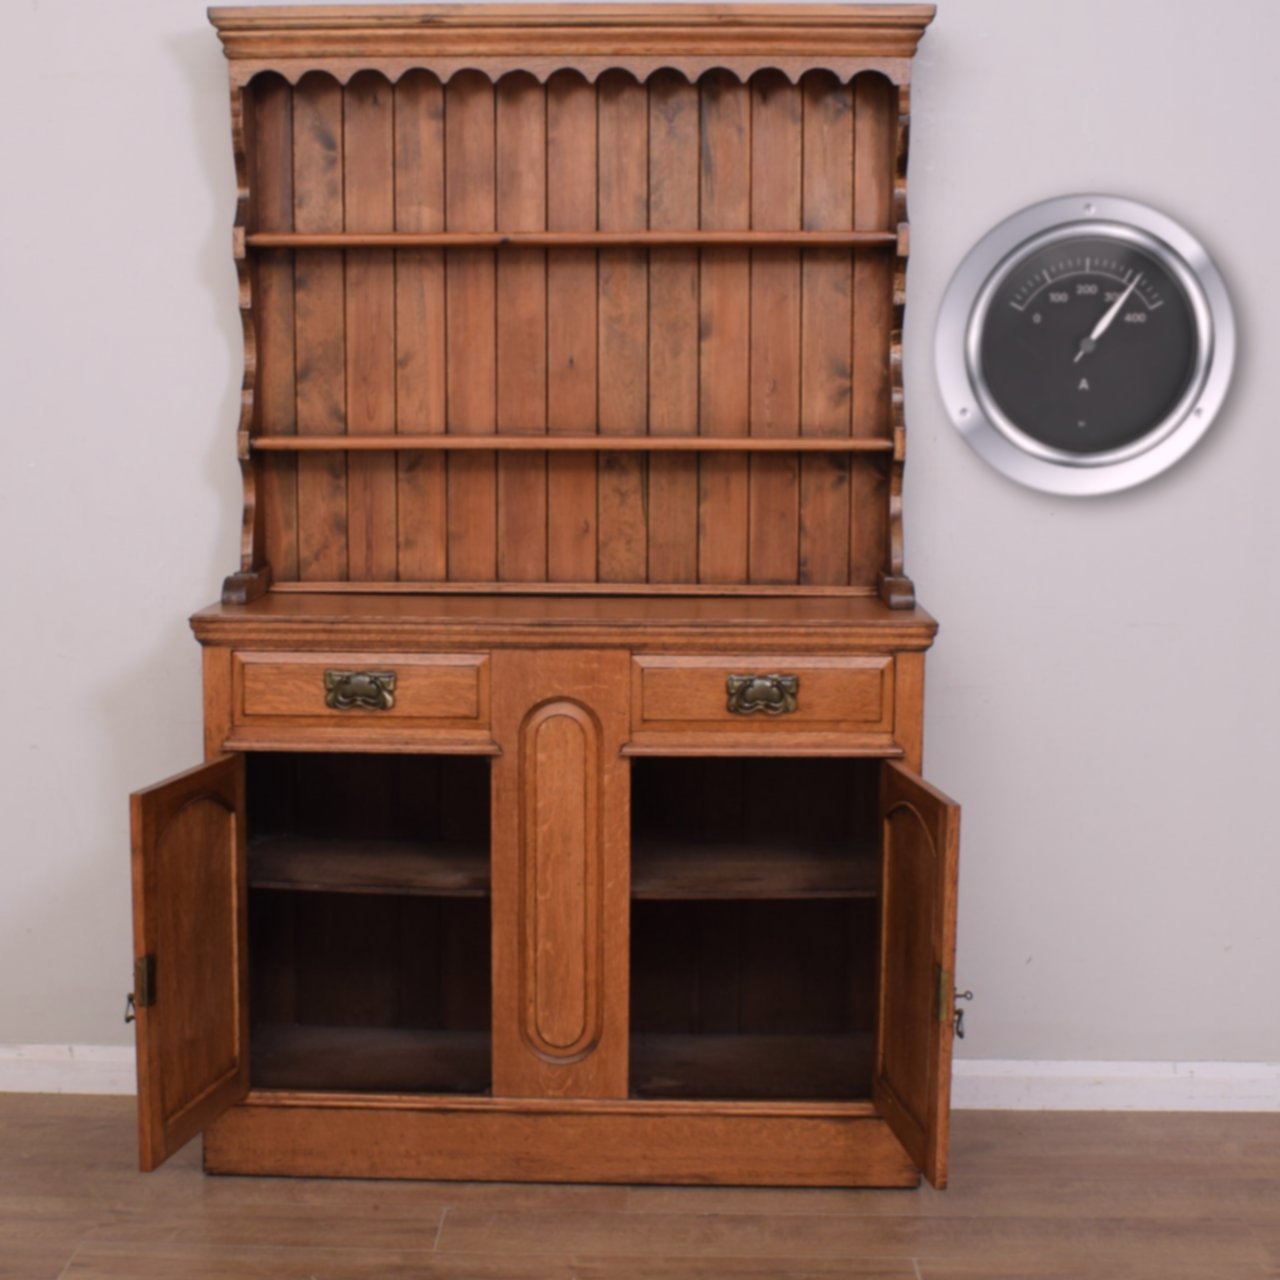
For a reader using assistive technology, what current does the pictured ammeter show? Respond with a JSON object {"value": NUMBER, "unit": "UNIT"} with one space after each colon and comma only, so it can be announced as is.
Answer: {"value": 320, "unit": "A"}
